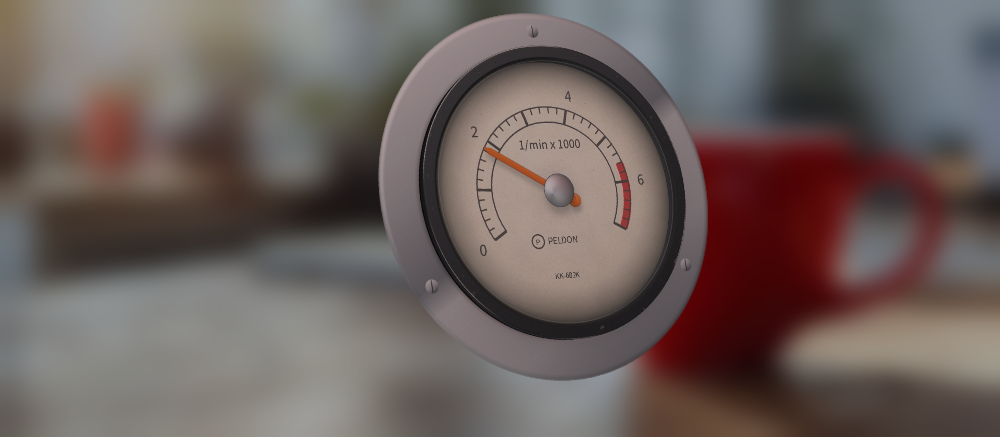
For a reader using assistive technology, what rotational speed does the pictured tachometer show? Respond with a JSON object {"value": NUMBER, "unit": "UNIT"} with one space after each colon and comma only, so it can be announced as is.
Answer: {"value": 1800, "unit": "rpm"}
